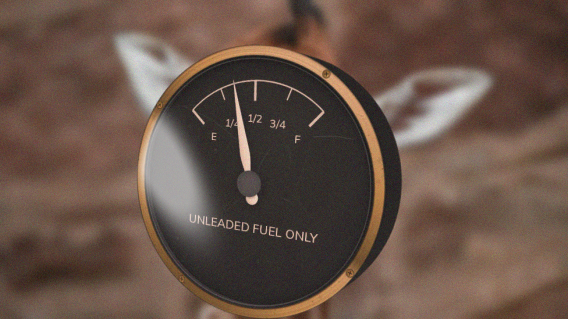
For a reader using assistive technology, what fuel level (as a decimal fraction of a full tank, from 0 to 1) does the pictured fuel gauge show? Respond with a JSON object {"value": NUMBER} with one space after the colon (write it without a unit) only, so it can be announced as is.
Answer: {"value": 0.375}
